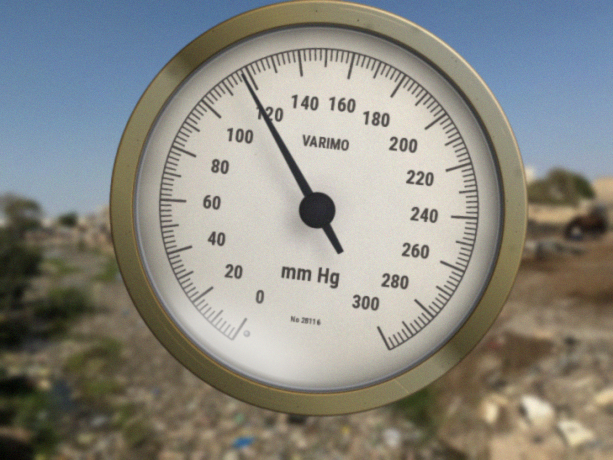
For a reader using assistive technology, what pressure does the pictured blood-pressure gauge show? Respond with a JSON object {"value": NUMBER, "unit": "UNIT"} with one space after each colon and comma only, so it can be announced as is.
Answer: {"value": 118, "unit": "mmHg"}
